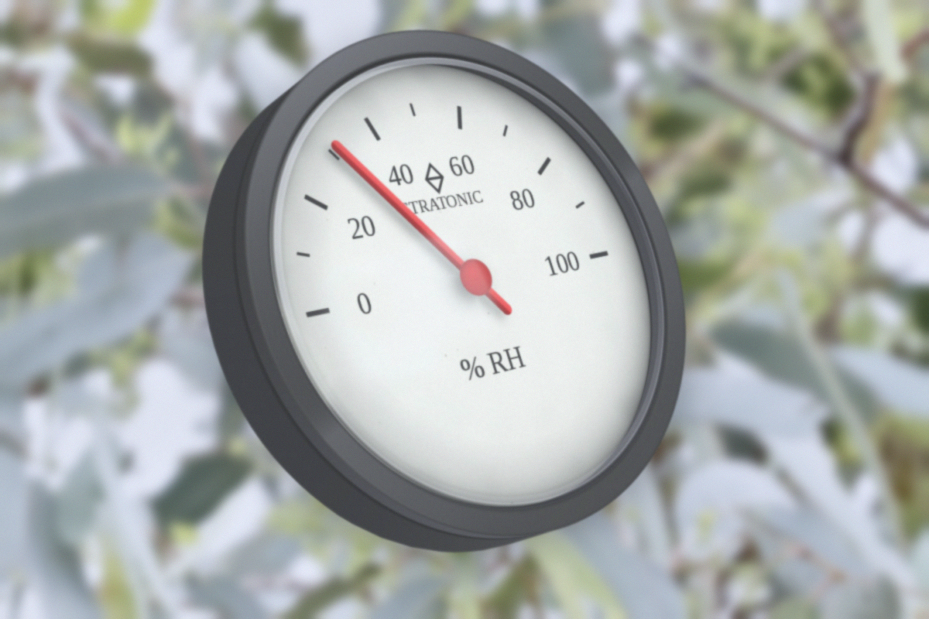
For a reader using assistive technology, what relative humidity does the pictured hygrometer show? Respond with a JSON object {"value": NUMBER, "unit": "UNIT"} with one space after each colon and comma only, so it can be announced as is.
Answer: {"value": 30, "unit": "%"}
